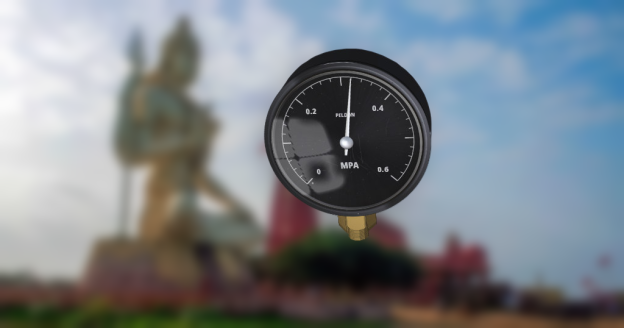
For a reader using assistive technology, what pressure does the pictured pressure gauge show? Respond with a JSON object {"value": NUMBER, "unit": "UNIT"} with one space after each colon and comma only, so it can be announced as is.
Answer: {"value": 0.32, "unit": "MPa"}
